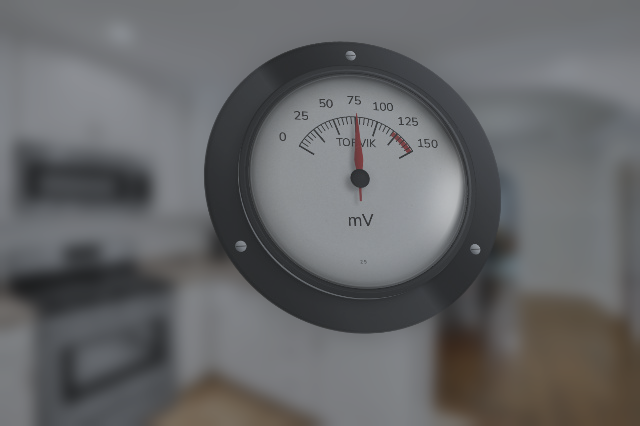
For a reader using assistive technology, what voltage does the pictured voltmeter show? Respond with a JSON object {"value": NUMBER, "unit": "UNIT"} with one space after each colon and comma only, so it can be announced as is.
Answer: {"value": 75, "unit": "mV"}
